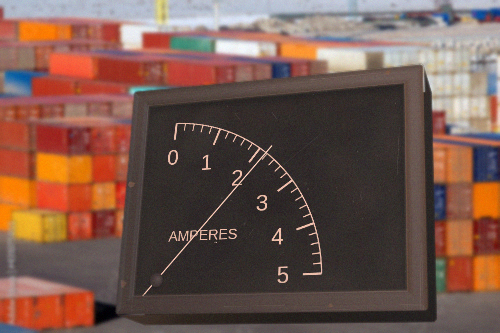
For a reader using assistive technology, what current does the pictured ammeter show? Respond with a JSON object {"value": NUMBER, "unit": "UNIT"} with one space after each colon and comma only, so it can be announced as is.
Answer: {"value": 2.2, "unit": "A"}
